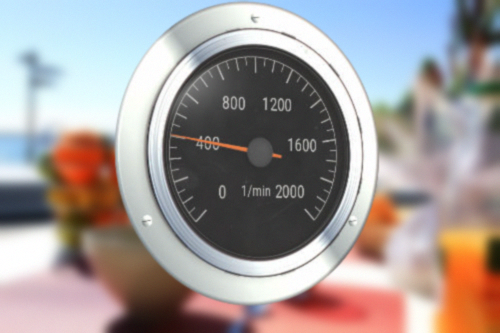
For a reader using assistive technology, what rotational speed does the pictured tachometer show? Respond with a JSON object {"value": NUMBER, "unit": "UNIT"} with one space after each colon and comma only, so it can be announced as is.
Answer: {"value": 400, "unit": "rpm"}
